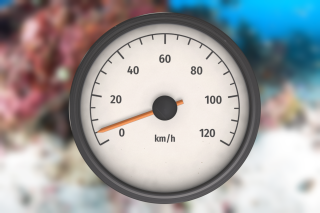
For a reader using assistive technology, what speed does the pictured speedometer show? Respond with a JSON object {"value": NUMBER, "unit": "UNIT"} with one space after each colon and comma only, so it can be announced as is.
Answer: {"value": 5, "unit": "km/h"}
